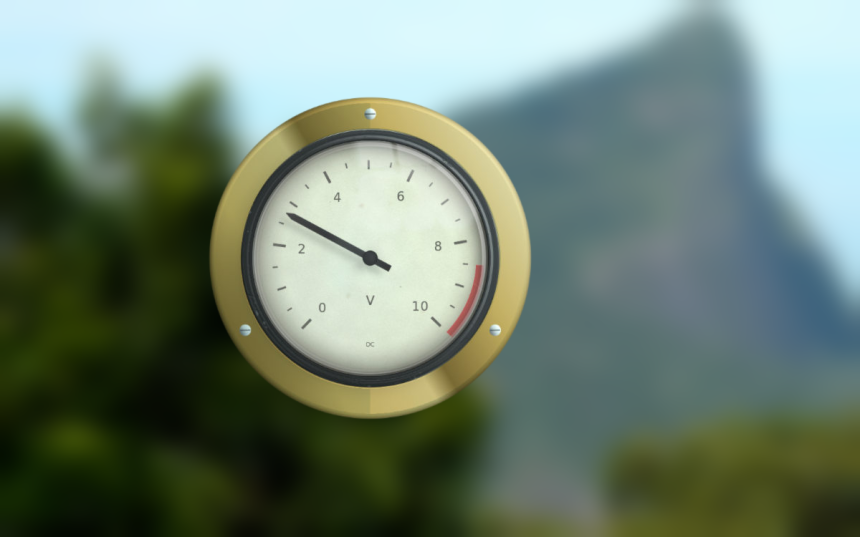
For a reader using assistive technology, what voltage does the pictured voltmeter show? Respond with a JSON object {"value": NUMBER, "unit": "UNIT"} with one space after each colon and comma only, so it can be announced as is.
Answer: {"value": 2.75, "unit": "V"}
